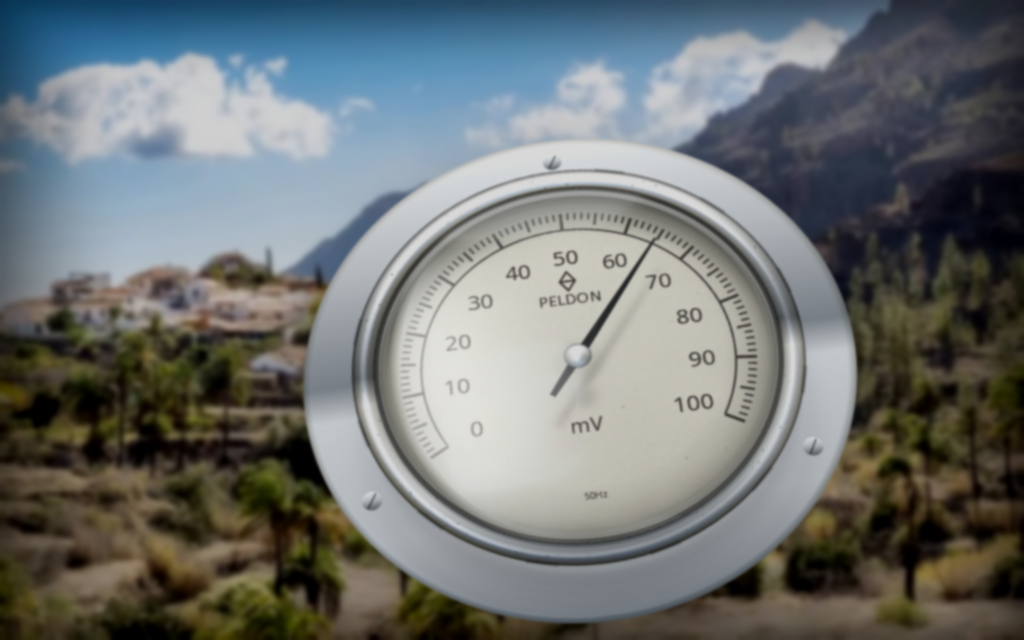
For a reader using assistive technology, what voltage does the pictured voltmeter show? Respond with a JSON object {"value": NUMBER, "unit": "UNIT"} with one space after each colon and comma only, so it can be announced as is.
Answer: {"value": 65, "unit": "mV"}
